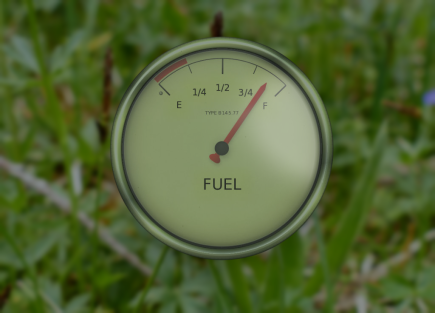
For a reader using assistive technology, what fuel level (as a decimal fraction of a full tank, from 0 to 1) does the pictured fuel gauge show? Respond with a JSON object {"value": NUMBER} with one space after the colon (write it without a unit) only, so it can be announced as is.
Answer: {"value": 0.875}
